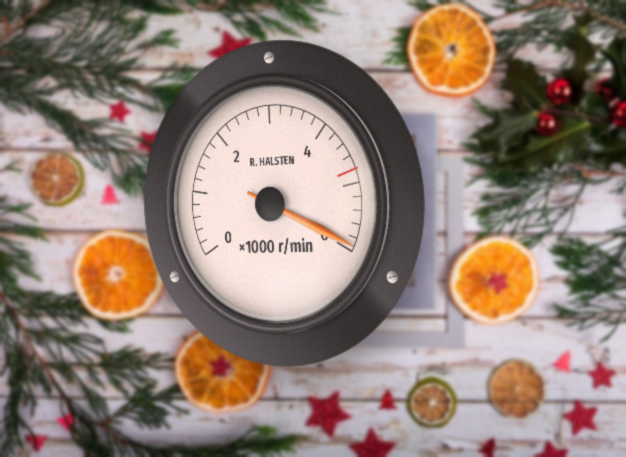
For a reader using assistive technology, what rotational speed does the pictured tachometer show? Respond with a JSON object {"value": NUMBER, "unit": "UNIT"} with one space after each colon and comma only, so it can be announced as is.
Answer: {"value": 5900, "unit": "rpm"}
